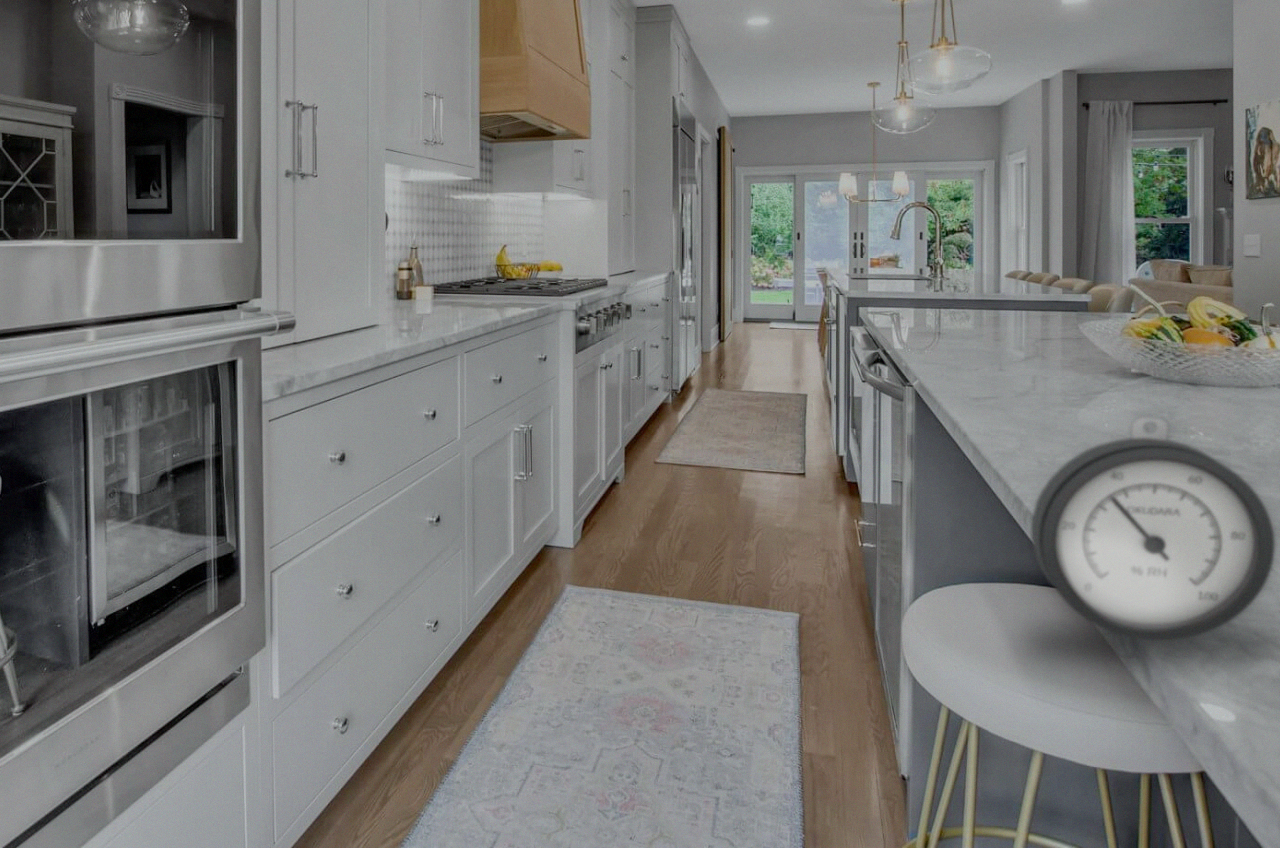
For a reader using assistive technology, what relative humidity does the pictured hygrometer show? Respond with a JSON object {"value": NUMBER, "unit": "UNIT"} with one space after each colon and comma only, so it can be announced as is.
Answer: {"value": 35, "unit": "%"}
